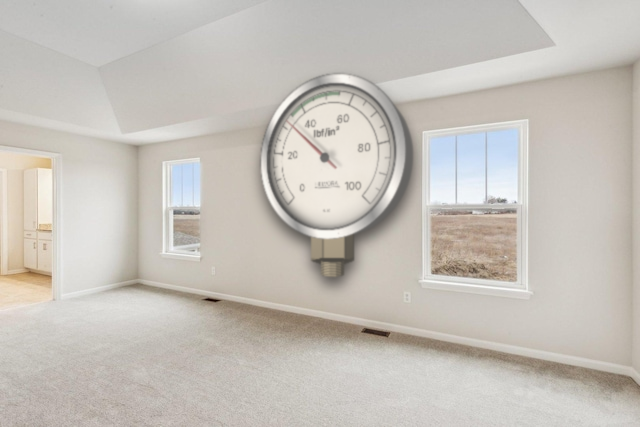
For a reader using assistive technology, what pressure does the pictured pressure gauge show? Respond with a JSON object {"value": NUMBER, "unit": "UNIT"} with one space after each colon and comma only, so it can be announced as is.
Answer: {"value": 32.5, "unit": "psi"}
